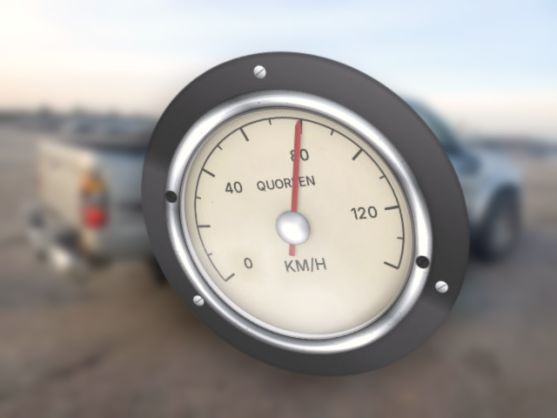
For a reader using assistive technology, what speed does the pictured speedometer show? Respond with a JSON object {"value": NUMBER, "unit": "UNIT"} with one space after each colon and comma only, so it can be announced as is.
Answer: {"value": 80, "unit": "km/h"}
